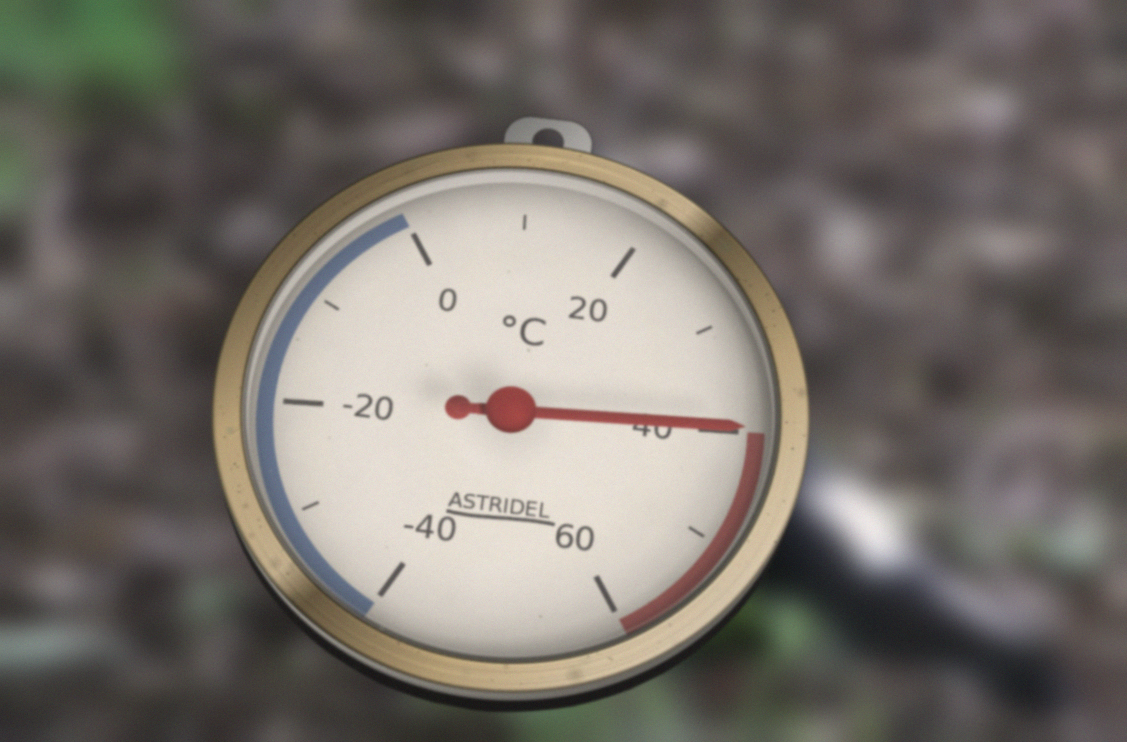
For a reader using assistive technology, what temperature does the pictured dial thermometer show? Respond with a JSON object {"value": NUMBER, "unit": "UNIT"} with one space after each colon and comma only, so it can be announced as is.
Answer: {"value": 40, "unit": "°C"}
